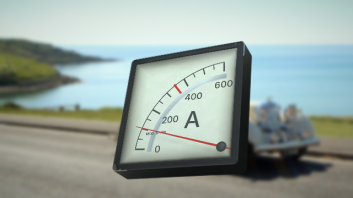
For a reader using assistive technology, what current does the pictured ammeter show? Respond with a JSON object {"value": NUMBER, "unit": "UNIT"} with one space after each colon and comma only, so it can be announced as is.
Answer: {"value": 100, "unit": "A"}
